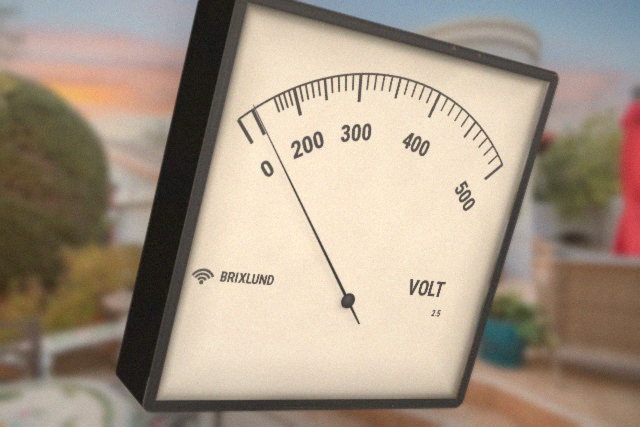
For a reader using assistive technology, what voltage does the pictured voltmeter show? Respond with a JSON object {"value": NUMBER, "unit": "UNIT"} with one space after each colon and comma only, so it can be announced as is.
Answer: {"value": 100, "unit": "V"}
